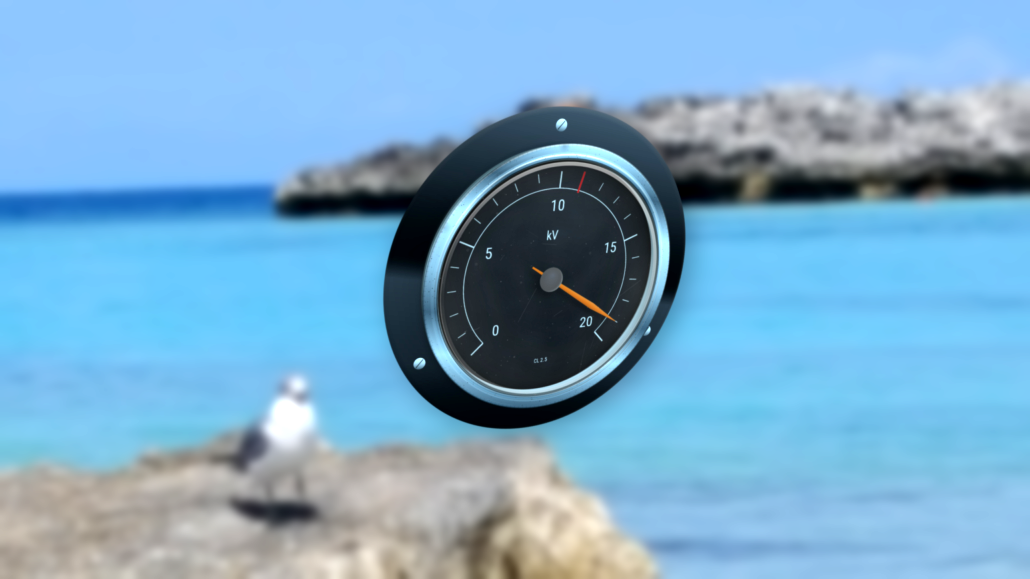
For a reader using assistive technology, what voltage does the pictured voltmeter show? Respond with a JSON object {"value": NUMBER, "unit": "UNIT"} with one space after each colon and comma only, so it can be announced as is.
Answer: {"value": 19, "unit": "kV"}
